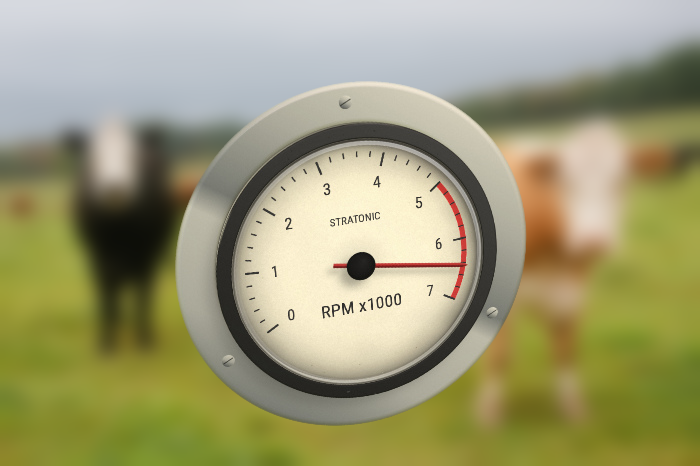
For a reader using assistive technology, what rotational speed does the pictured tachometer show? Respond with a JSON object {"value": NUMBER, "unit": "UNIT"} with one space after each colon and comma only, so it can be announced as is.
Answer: {"value": 6400, "unit": "rpm"}
